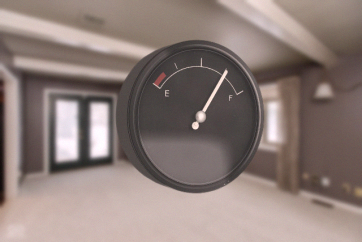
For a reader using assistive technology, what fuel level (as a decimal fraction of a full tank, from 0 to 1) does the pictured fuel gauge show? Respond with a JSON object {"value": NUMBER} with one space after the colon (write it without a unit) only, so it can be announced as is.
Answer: {"value": 0.75}
